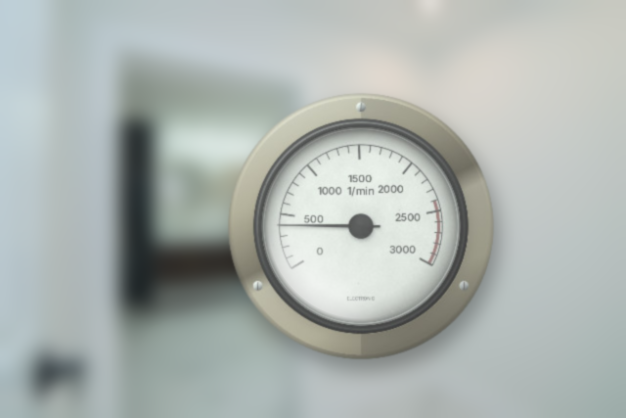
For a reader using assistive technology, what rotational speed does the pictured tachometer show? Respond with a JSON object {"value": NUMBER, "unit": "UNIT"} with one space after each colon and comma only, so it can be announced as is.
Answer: {"value": 400, "unit": "rpm"}
